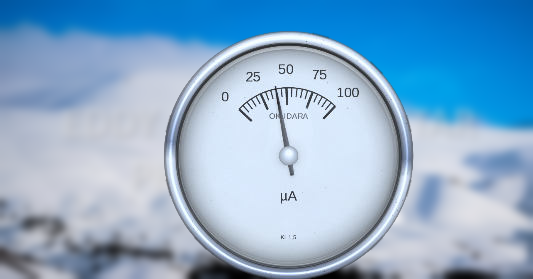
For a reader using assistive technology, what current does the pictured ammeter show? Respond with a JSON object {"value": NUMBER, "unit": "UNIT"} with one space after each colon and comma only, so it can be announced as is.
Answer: {"value": 40, "unit": "µA"}
